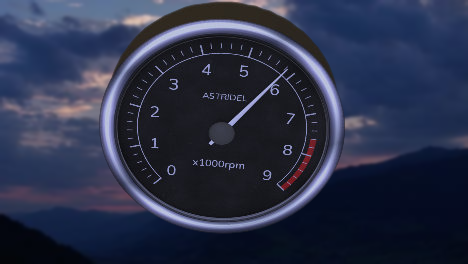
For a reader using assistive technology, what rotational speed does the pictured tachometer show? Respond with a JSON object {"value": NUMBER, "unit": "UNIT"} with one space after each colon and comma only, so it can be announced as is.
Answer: {"value": 5800, "unit": "rpm"}
